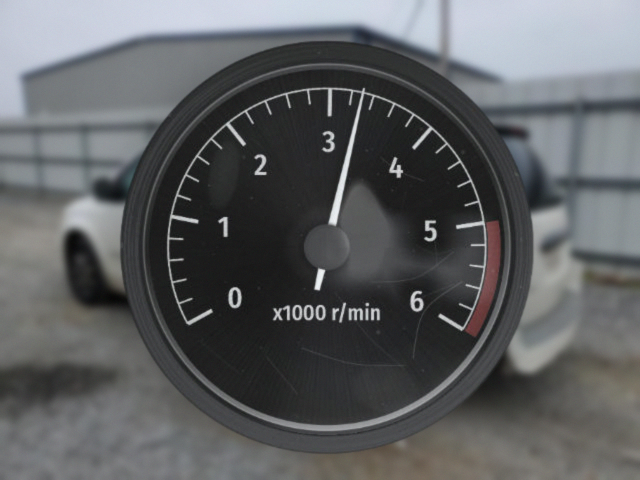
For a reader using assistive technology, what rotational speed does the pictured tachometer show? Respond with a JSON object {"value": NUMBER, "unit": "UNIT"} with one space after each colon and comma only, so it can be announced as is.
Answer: {"value": 3300, "unit": "rpm"}
